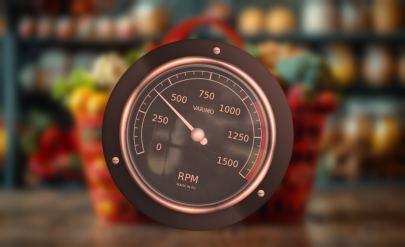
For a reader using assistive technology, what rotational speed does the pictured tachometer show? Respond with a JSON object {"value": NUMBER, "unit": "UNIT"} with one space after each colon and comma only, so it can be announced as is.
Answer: {"value": 400, "unit": "rpm"}
